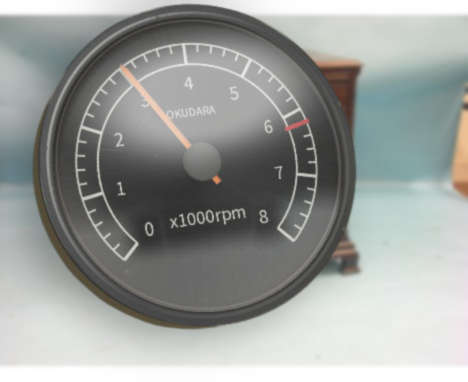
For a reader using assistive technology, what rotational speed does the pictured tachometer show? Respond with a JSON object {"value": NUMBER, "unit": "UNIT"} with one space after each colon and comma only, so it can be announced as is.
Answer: {"value": 3000, "unit": "rpm"}
